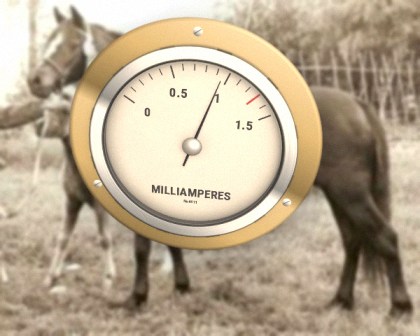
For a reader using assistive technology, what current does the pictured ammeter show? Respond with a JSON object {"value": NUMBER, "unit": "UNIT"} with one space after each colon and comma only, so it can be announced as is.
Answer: {"value": 0.95, "unit": "mA"}
